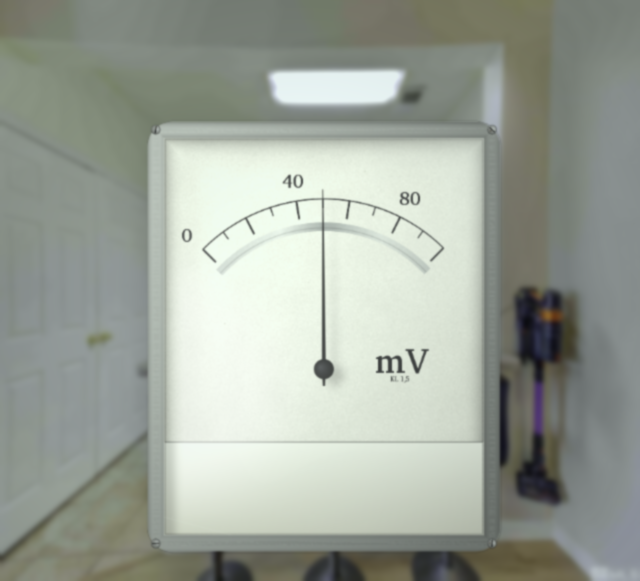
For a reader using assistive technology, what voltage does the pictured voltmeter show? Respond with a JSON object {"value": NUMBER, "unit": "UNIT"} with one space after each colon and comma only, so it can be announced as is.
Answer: {"value": 50, "unit": "mV"}
